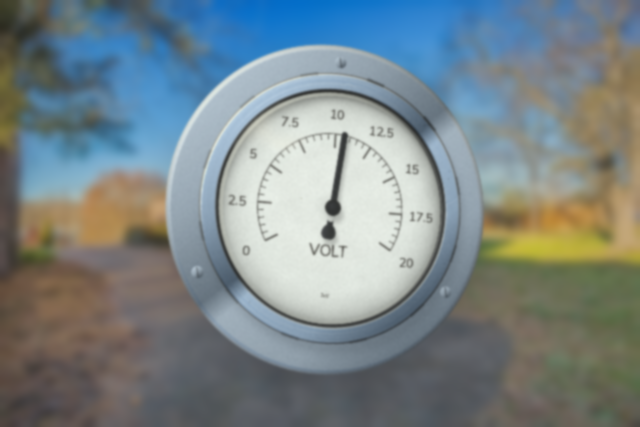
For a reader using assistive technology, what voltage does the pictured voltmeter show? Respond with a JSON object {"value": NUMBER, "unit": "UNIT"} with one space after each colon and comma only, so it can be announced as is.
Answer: {"value": 10.5, "unit": "V"}
